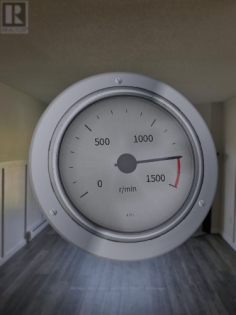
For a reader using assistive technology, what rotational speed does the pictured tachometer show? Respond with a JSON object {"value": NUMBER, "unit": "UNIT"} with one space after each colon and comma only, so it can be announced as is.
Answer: {"value": 1300, "unit": "rpm"}
